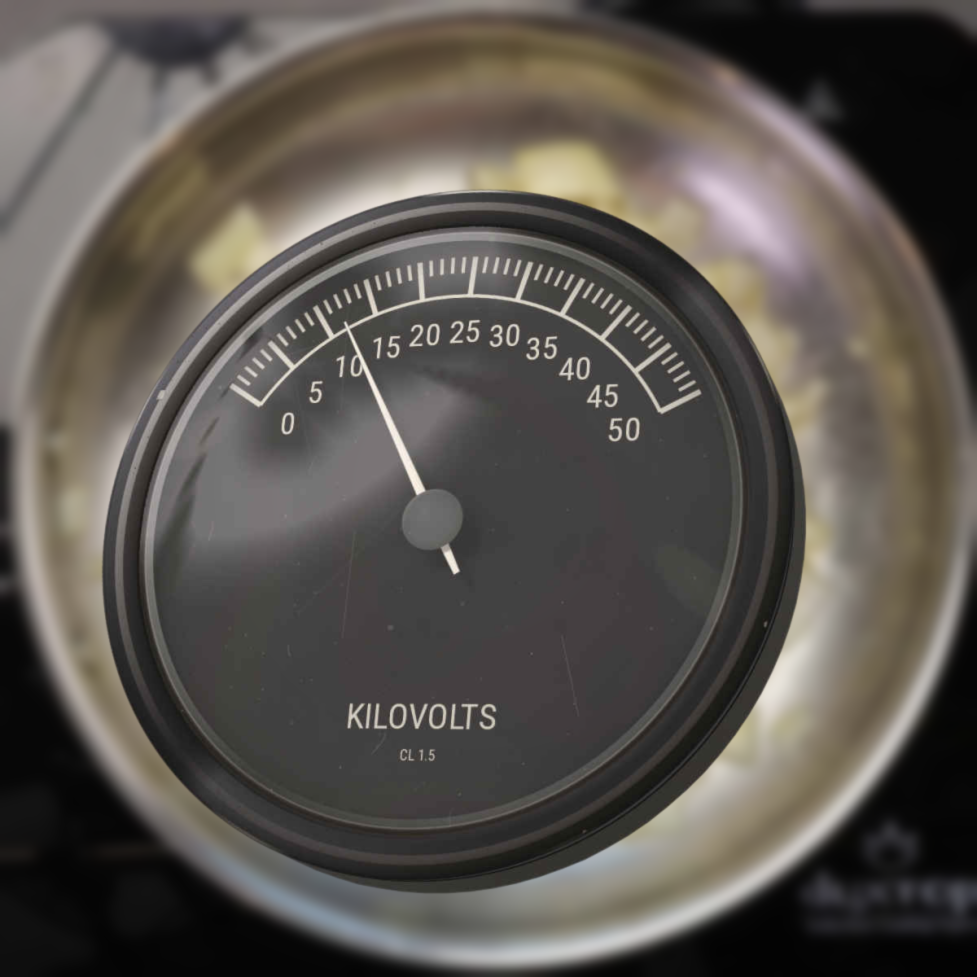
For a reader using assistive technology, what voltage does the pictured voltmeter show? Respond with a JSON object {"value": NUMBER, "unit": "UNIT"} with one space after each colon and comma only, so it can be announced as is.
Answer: {"value": 12, "unit": "kV"}
